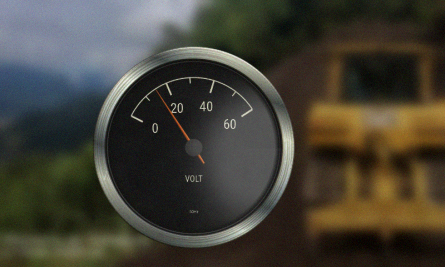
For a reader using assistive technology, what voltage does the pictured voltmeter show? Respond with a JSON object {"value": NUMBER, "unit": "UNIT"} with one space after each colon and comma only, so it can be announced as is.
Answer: {"value": 15, "unit": "V"}
